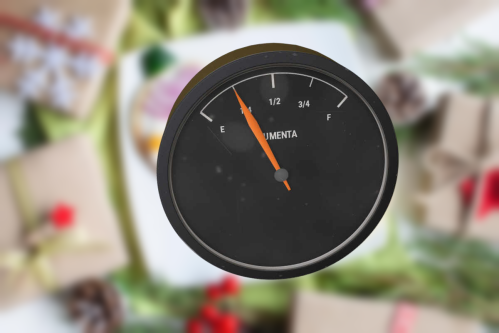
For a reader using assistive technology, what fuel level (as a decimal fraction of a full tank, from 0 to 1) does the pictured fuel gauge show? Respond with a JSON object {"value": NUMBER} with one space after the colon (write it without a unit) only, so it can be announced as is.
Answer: {"value": 0.25}
